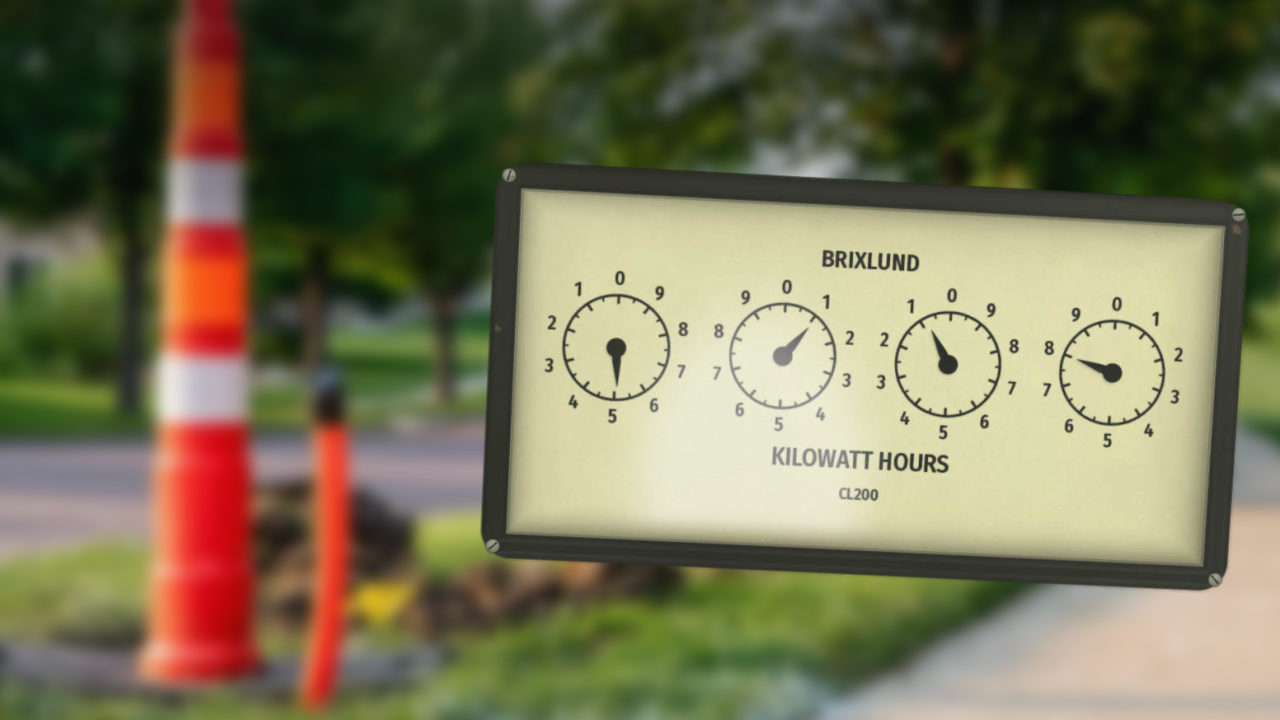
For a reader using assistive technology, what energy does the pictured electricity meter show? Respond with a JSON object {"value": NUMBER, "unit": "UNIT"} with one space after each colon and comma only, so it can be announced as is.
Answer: {"value": 5108, "unit": "kWh"}
